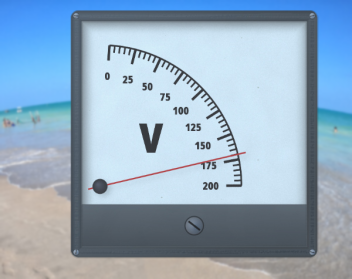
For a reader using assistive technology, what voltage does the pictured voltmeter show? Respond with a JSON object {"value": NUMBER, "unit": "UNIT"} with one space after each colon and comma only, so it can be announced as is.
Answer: {"value": 170, "unit": "V"}
